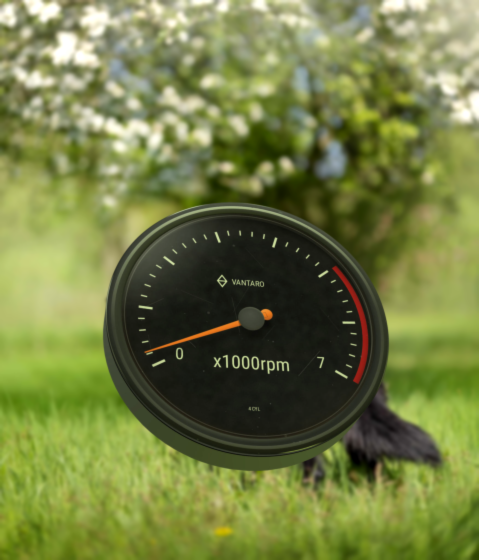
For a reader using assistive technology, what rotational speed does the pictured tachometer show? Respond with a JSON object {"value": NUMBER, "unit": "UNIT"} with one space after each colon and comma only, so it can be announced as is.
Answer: {"value": 200, "unit": "rpm"}
